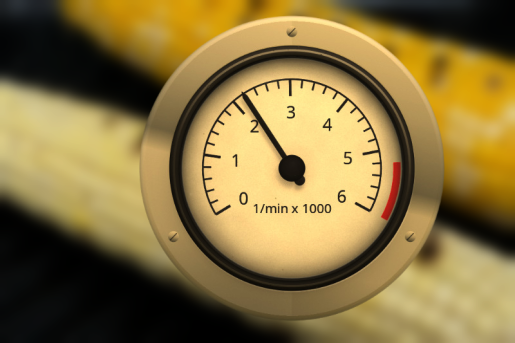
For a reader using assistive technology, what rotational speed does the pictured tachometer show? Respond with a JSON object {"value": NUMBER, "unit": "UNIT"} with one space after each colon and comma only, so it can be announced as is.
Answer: {"value": 2200, "unit": "rpm"}
